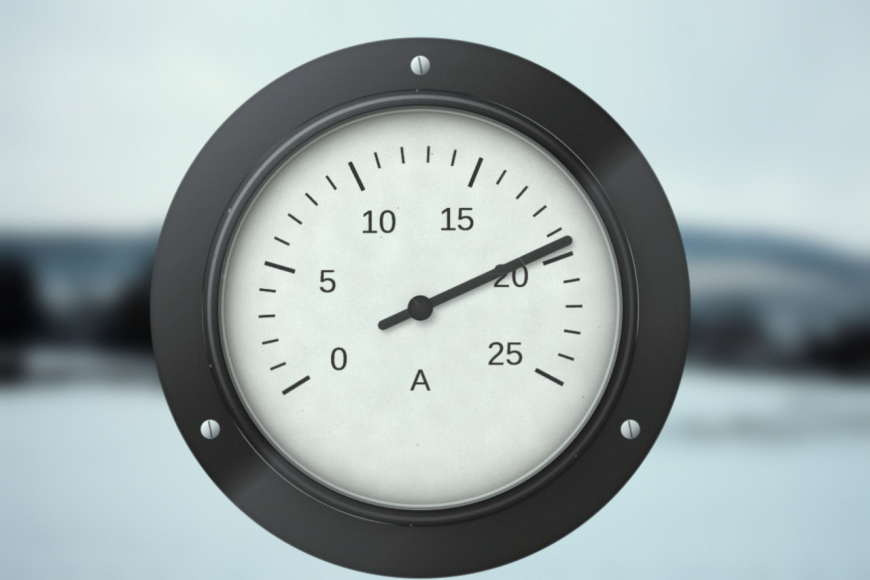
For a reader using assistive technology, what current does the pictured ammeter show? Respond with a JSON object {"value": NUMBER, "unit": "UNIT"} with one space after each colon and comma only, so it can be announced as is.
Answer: {"value": 19.5, "unit": "A"}
